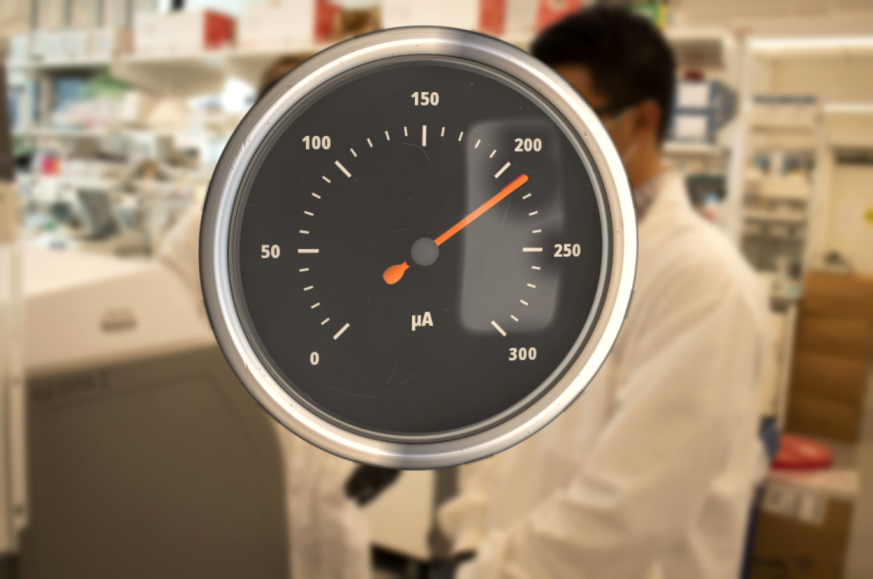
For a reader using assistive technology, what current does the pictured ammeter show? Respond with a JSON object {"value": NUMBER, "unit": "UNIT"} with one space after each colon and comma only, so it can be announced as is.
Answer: {"value": 210, "unit": "µA"}
